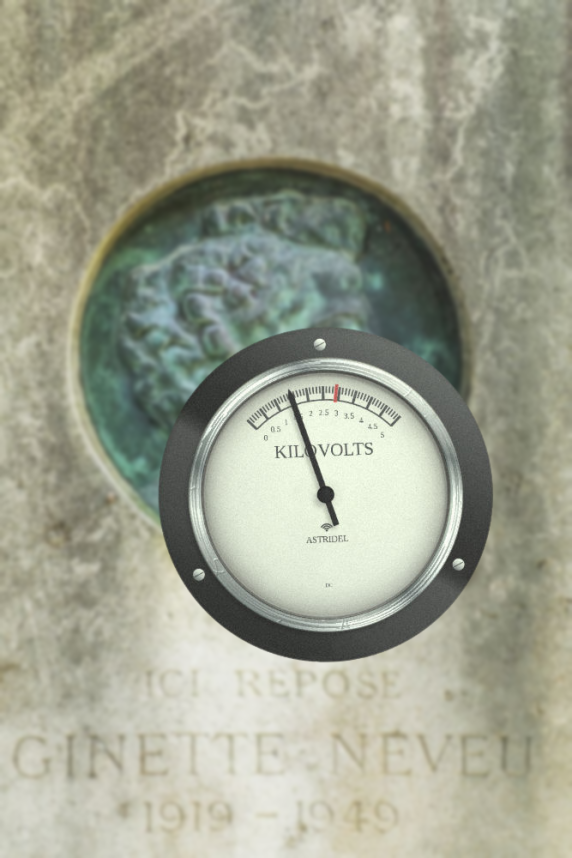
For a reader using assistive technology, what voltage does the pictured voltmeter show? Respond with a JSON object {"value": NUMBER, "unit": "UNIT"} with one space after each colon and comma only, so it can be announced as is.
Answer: {"value": 1.5, "unit": "kV"}
